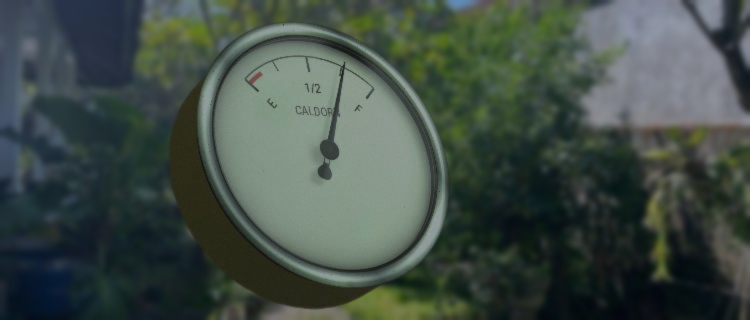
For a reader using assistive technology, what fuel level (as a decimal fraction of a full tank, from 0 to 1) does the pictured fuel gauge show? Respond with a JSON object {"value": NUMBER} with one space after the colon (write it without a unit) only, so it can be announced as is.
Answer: {"value": 0.75}
